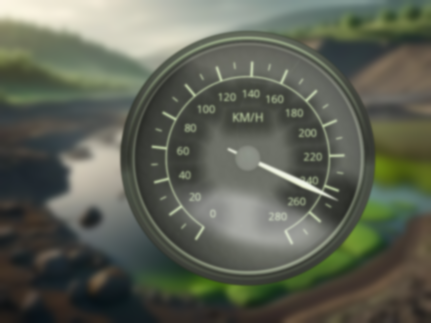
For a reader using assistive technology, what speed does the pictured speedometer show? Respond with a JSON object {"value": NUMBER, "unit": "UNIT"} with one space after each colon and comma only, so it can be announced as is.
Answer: {"value": 245, "unit": "km/h"}
